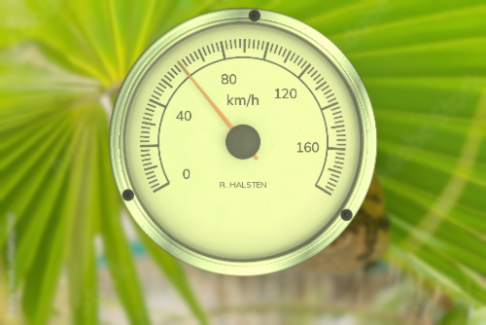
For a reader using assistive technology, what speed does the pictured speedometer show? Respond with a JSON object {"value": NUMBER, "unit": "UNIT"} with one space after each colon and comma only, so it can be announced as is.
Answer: {"value": 60, "unit": "km/h"}
